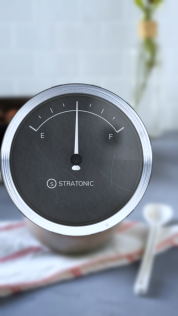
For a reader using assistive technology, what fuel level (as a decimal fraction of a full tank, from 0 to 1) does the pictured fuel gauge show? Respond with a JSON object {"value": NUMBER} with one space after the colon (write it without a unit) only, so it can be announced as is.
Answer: {"value": 0.5}
